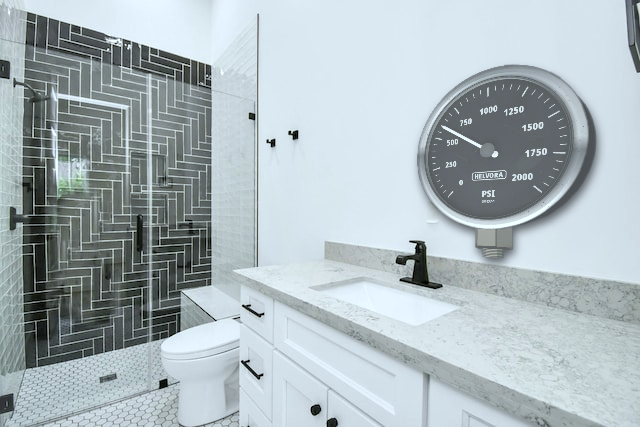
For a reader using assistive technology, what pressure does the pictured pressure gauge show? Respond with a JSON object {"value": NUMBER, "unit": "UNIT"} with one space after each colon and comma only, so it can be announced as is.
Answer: {"value": 600, "unit": "psi"}
